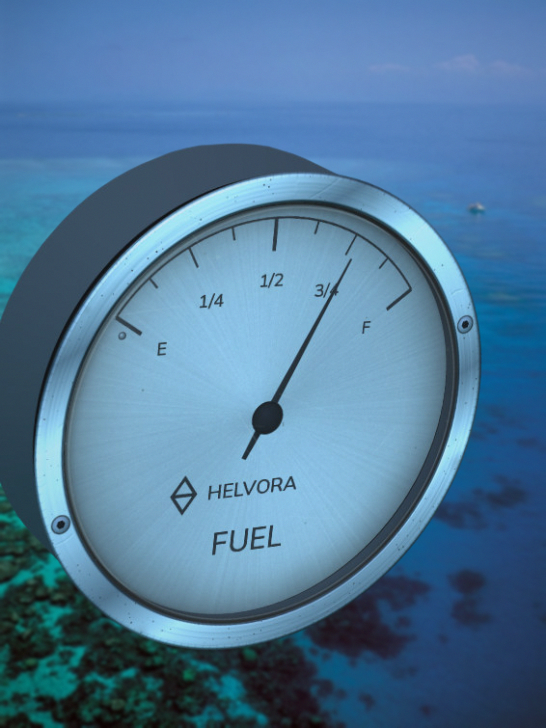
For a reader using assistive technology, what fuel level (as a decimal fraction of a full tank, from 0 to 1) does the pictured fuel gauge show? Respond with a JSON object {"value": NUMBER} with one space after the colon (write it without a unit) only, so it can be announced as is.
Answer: {"value": 0.75}
